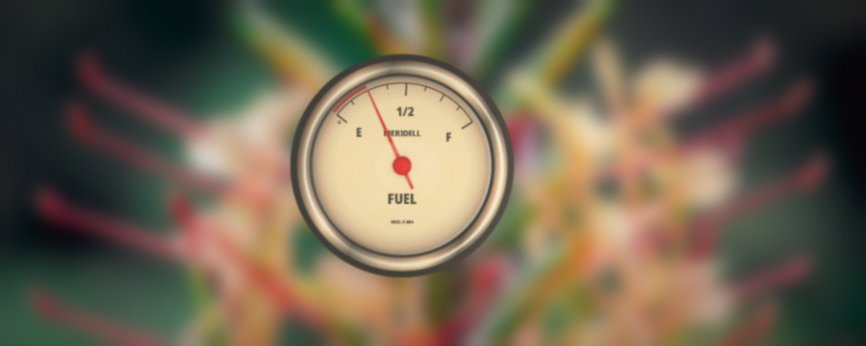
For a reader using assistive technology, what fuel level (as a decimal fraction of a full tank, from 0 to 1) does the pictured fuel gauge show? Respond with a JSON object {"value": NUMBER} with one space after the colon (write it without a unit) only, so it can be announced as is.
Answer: {"value": 0.25}
